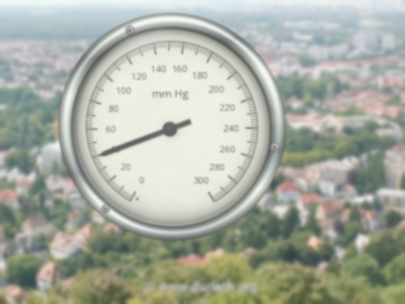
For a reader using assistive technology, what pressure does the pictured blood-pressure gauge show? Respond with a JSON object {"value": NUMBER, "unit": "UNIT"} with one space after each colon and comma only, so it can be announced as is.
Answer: {"value": 40, "unit": "mmHg"}
